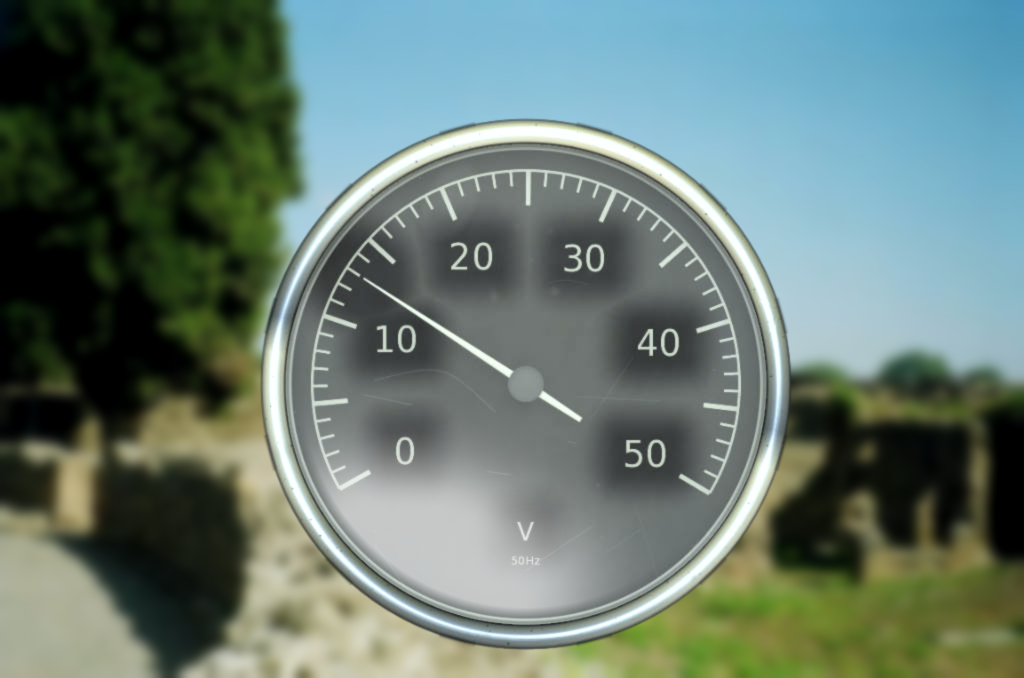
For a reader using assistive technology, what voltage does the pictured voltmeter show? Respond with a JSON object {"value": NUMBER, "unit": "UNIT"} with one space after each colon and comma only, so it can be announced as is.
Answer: {"value": 13, "unit": "V"}
